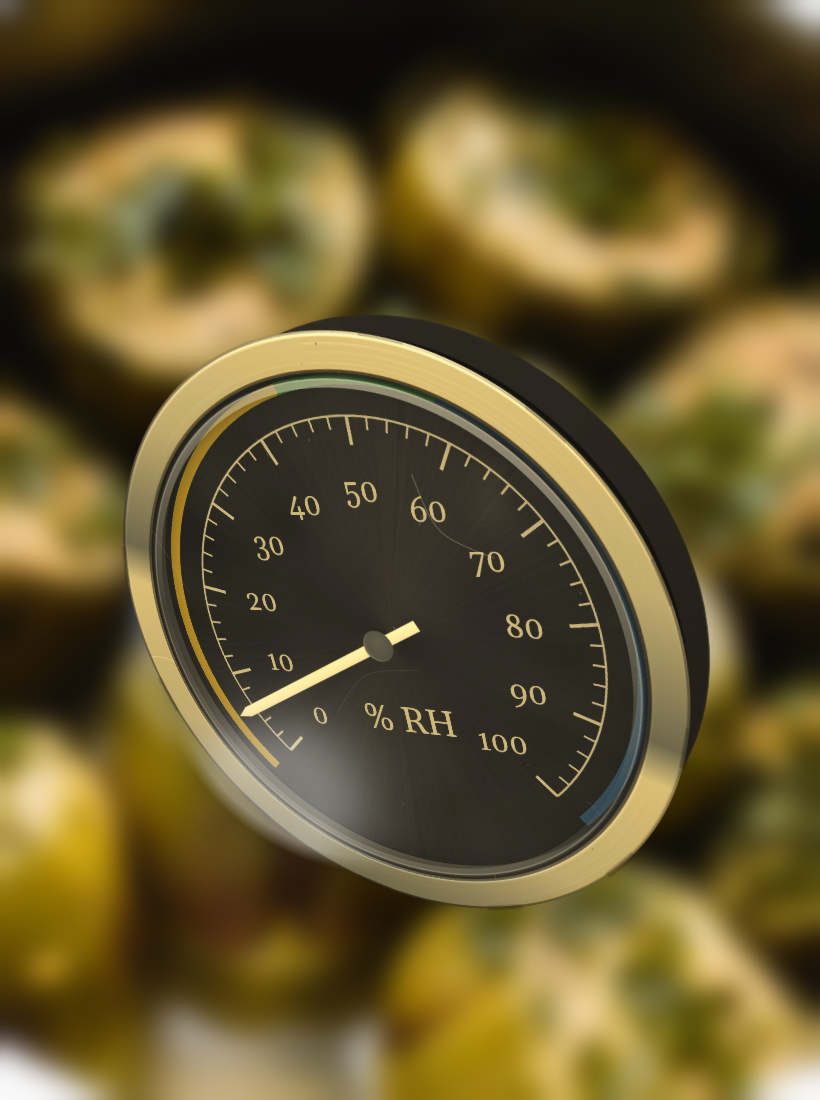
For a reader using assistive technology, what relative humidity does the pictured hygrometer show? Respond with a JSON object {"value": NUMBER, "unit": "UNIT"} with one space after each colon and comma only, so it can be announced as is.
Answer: {"value": 6, "unit": "%"}
